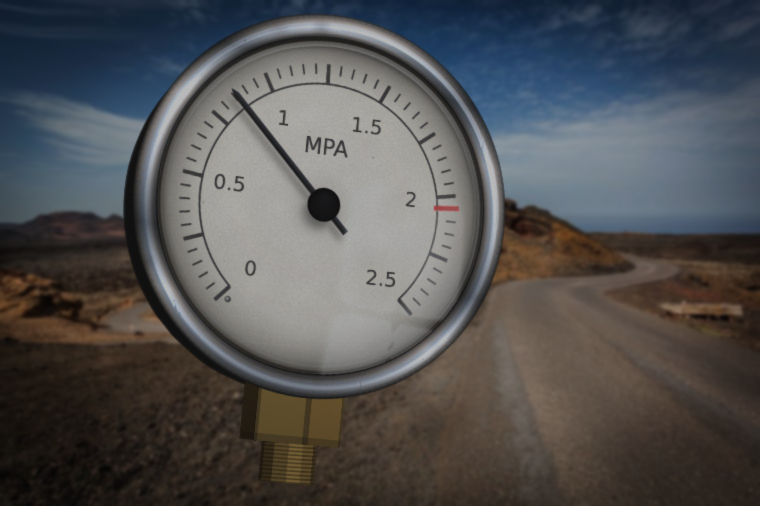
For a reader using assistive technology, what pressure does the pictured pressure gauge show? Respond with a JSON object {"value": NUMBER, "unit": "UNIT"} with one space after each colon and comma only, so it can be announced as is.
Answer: {"value": 0.85, "unit": "MPa"}
